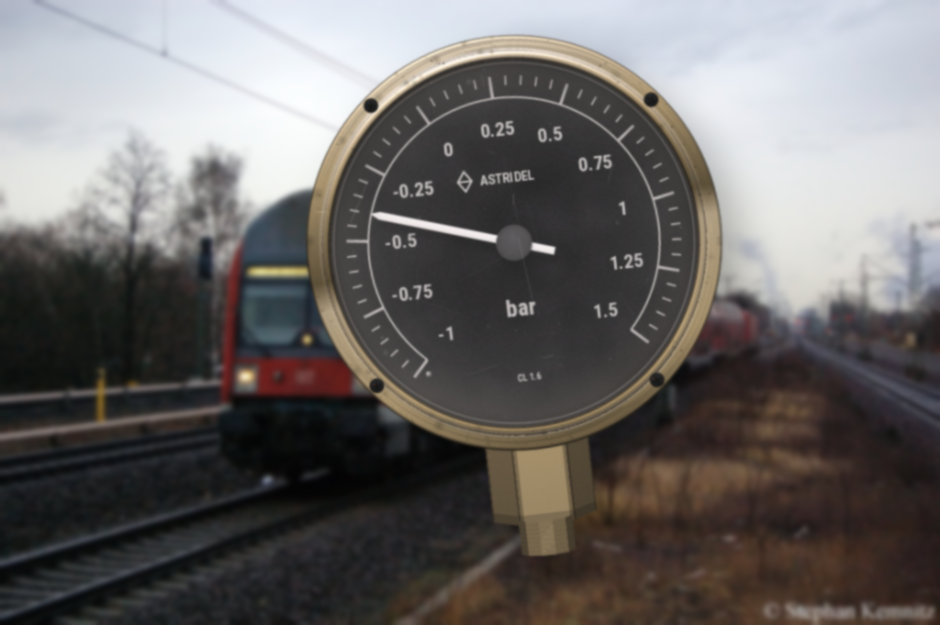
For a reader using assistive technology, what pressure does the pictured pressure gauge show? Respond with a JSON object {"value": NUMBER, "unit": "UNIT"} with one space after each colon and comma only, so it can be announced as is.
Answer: {"value": -0.4, "unit": "bar"}
